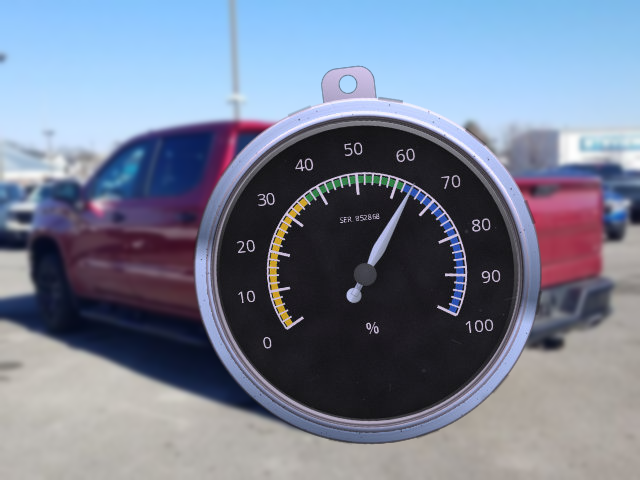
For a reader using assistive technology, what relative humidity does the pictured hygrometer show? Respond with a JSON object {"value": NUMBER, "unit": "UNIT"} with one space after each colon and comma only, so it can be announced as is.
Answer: {"value": 64, "unit": "%"}
